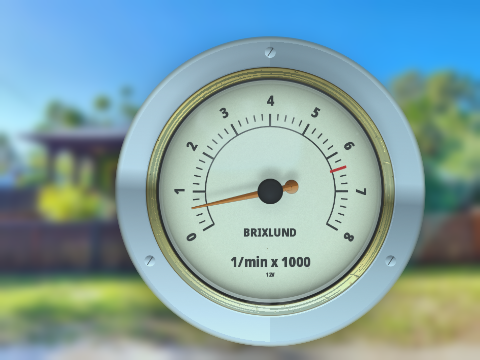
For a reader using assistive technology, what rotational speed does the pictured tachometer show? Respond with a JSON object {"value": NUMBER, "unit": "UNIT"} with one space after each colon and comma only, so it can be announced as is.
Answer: {"value": 600, "unit": "rpm"}
